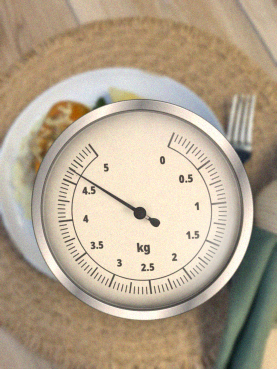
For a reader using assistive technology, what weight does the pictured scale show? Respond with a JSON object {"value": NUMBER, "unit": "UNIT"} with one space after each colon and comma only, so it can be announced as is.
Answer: {"value": 4.65, "unit": "kg"}
